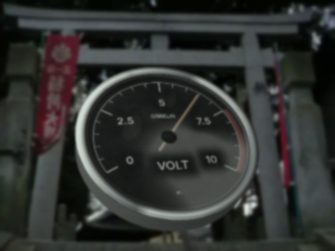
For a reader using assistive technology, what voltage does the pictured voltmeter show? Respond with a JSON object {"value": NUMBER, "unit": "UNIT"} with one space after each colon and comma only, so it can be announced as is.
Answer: {"value": 6.5, "unit": "V"}
